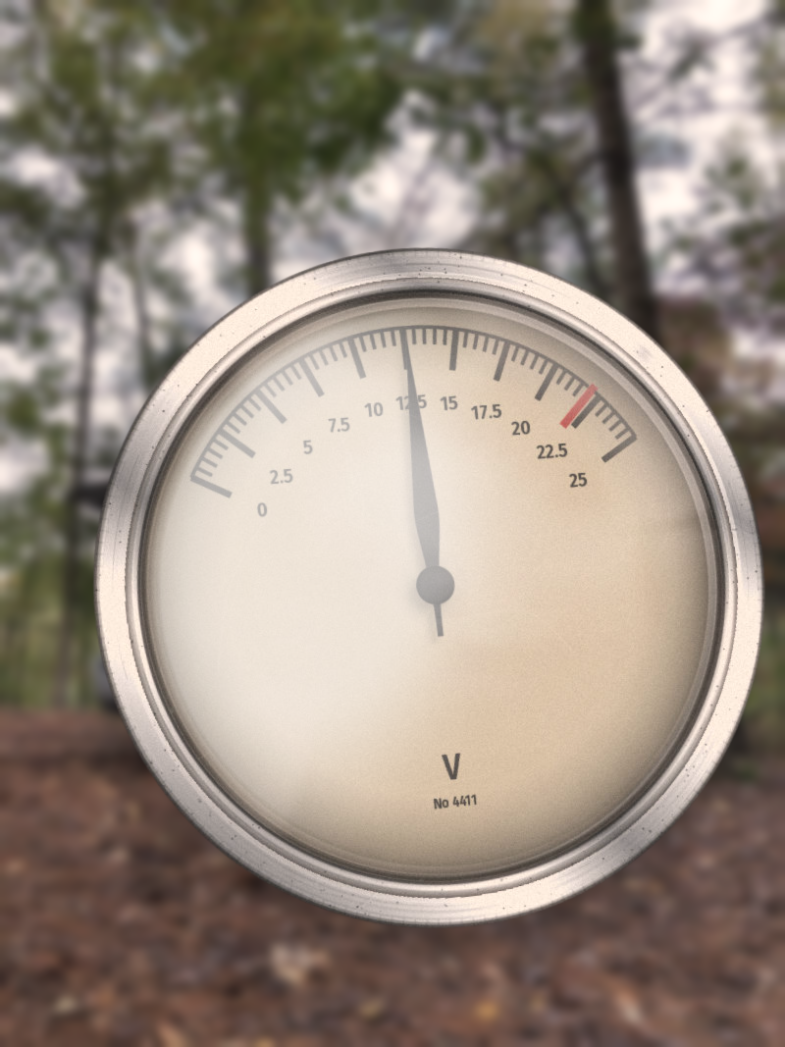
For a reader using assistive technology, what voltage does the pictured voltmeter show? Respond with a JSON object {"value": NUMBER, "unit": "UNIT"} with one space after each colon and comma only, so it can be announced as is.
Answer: {"value": 12.5, "unit": "V"}
